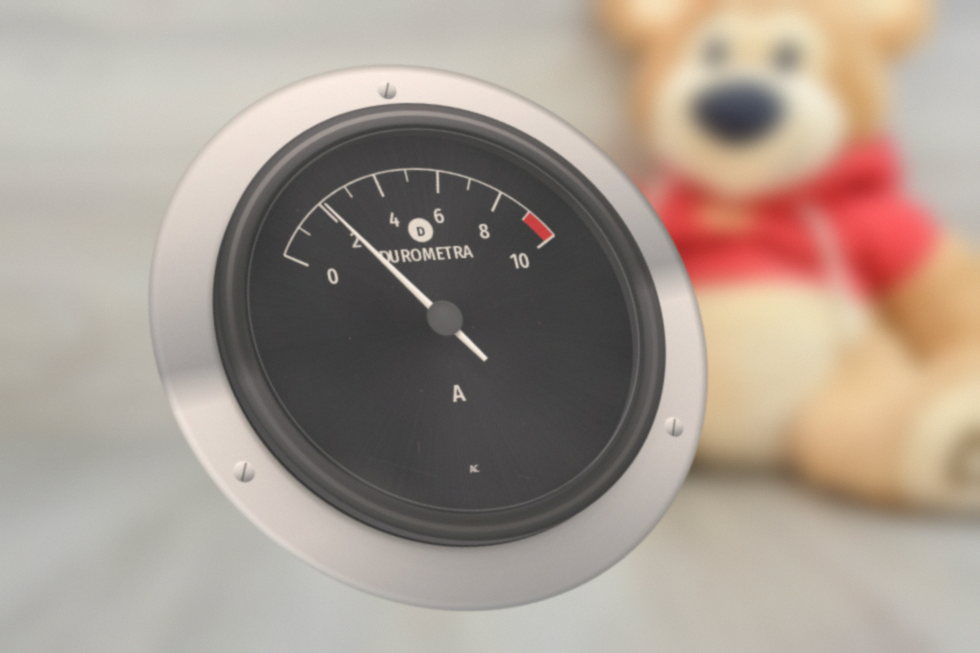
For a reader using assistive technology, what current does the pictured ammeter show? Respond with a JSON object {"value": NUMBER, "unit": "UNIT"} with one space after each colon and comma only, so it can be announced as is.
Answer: {"value": 2, "unit": "A"}
